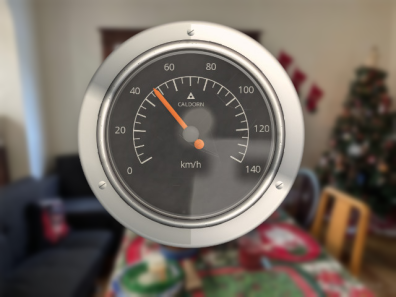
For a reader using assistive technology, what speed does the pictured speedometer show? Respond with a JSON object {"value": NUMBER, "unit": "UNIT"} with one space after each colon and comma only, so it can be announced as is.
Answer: {"value": 47.5, "unit": "km/h"}
